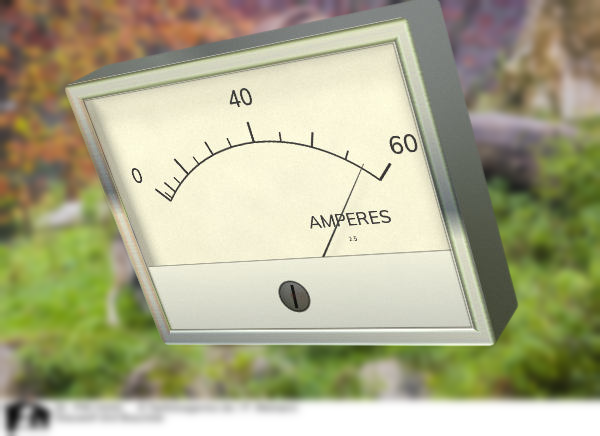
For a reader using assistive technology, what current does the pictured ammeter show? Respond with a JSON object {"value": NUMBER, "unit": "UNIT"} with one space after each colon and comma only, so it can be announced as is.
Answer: {"value": 57.5, "unit": "A"}
